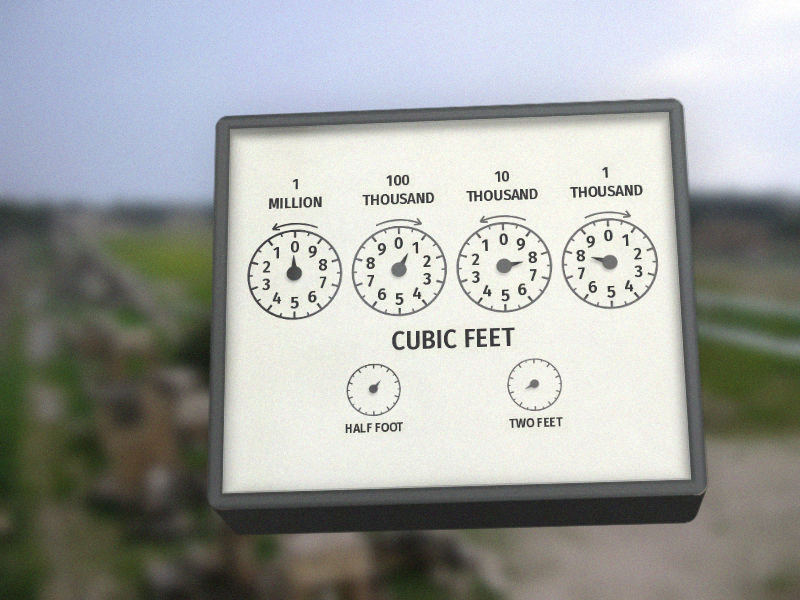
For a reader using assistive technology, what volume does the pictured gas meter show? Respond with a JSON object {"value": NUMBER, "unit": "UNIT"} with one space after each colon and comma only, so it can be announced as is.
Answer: {"value": 7800, "unit": "ft³"}
